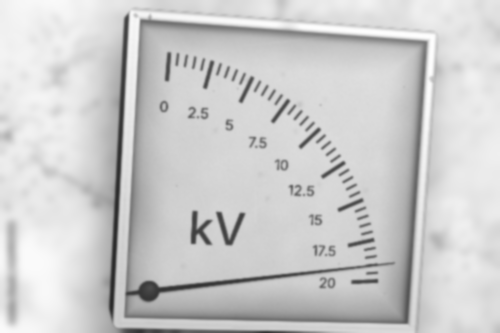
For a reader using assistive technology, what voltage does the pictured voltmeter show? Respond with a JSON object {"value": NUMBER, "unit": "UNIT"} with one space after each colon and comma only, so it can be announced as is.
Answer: {"value": 19, "unit": "kV"}
